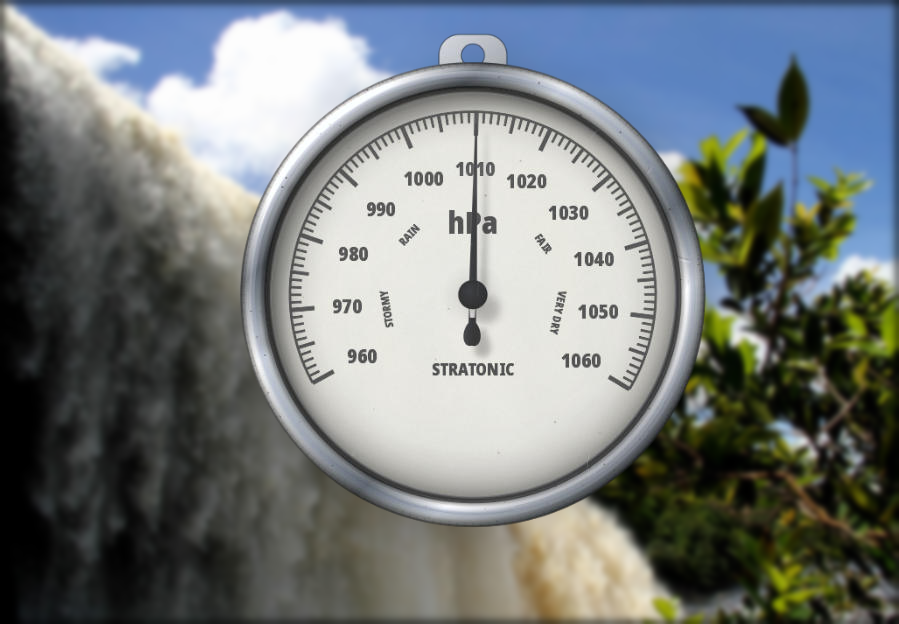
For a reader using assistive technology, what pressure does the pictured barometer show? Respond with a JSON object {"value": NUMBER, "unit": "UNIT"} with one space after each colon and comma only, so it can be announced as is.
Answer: {"value": 1010, "unit": "hPa"}
